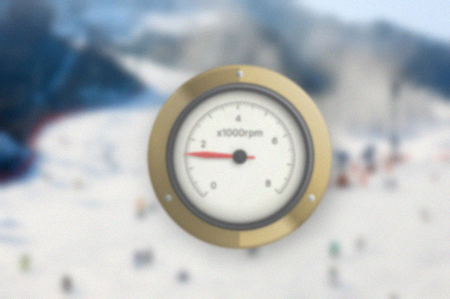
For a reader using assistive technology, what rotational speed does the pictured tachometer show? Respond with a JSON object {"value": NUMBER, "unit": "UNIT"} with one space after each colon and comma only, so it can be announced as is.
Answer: {"value": 1500, "unit": "rpm"}
